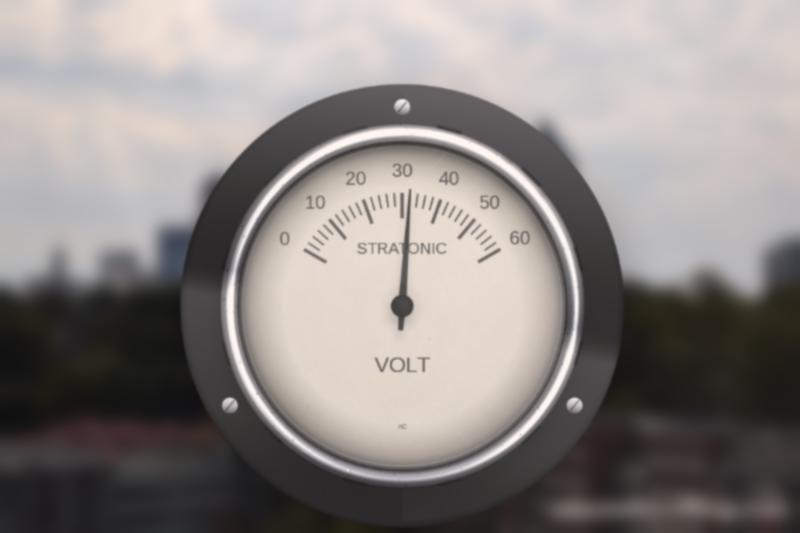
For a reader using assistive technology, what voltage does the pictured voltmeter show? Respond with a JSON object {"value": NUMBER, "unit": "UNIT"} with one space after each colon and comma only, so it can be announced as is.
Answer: {"value": 32, "unit": "V"}
